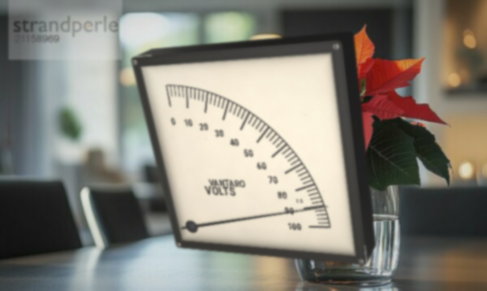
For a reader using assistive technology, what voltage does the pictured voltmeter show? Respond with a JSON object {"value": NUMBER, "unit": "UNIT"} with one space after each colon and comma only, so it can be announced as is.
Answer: {"value": 90, "unit": "V"}
